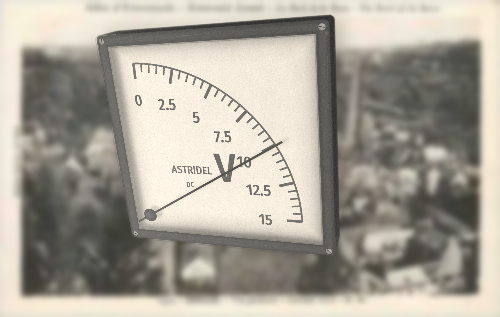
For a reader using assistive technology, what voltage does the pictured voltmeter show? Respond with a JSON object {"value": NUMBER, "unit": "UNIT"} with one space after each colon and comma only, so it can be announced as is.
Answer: {"value": 10, "unit": "V"}
